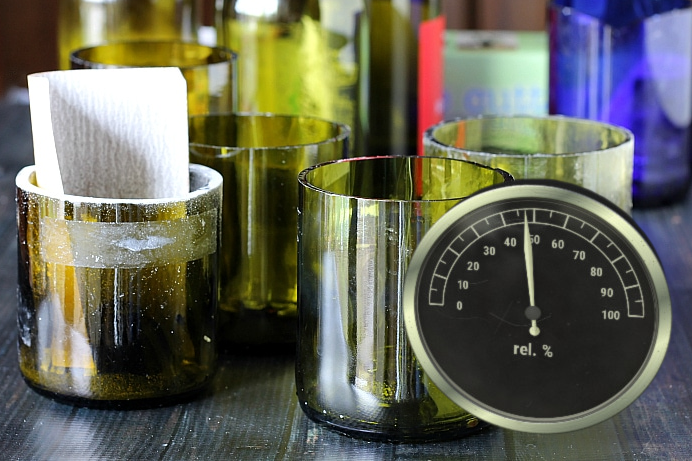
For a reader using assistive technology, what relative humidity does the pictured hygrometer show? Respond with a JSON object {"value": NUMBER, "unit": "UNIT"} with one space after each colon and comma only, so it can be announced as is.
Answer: {"value": 47.5, "unit": "%"}
